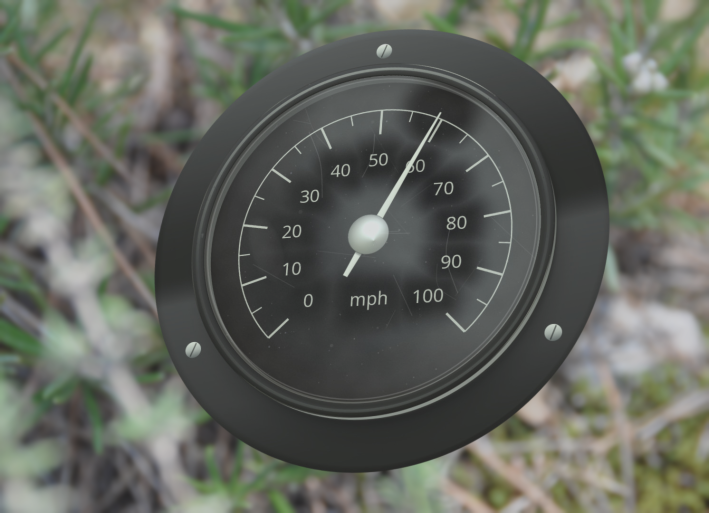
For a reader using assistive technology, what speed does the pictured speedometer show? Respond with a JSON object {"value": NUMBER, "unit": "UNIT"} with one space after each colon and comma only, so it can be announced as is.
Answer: {"value": 60, "unit": "mph"}
